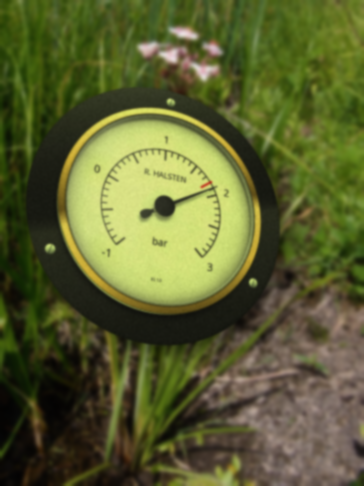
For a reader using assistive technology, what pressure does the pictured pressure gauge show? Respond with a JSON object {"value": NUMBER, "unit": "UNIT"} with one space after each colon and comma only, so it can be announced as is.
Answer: {"value": 1.9, "unit": "bar"}
